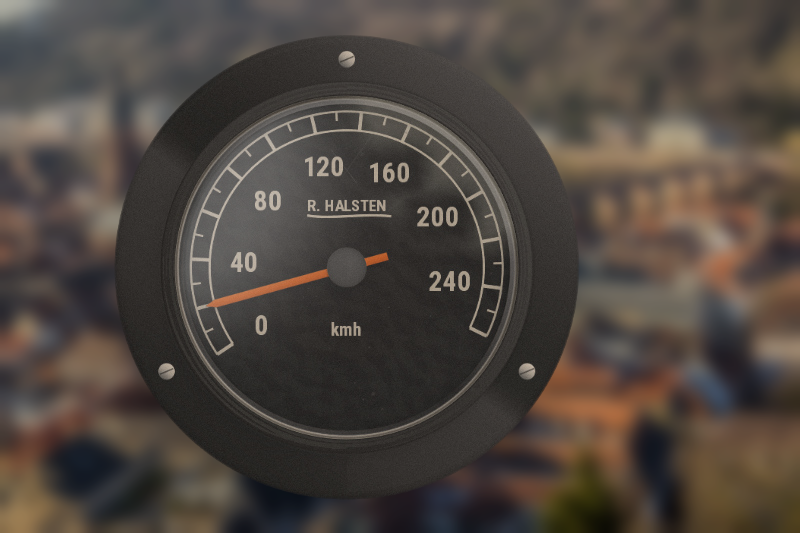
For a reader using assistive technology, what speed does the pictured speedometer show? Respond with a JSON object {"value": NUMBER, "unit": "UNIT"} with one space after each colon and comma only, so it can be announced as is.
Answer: {"value": 20, "unit": "km/h"}
